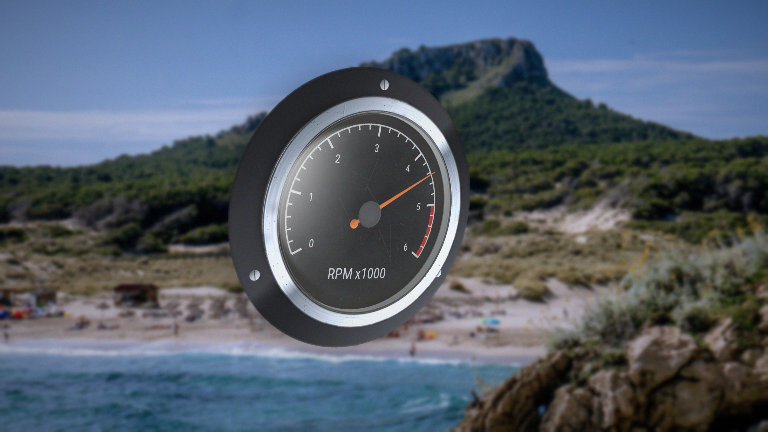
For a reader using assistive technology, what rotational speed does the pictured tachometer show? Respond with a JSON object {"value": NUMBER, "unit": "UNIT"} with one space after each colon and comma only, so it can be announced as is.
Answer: {"value": 4400, "unit": "rpm"}
